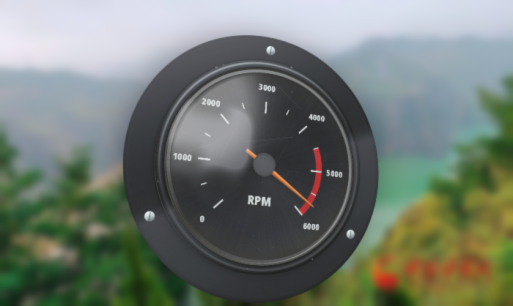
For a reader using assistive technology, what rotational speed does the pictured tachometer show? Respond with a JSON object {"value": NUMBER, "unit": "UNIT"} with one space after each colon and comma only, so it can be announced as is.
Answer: {"value": 5750, "unit": "rpm"}
